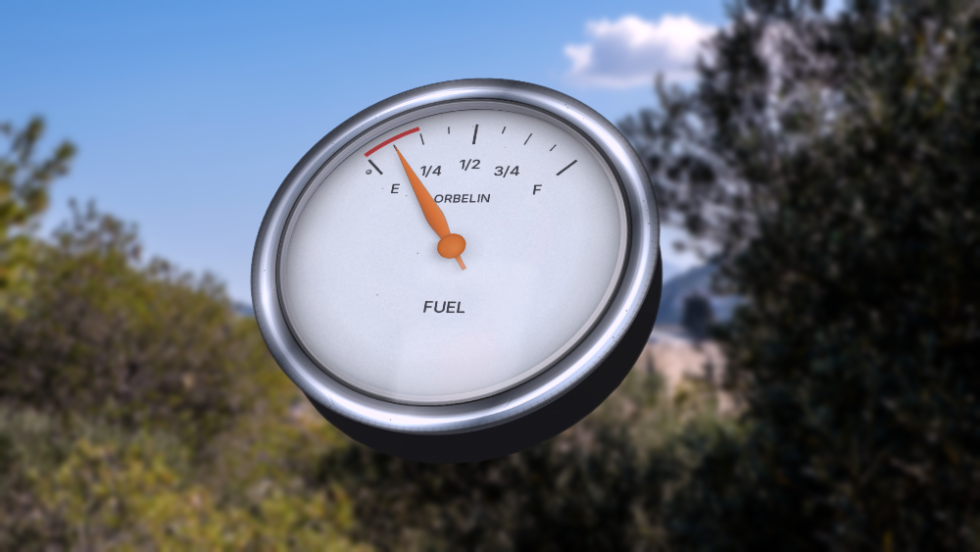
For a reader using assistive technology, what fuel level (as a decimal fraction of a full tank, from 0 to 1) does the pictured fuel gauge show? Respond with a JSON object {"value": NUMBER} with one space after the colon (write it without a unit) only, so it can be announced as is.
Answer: {"value": 0.125}
